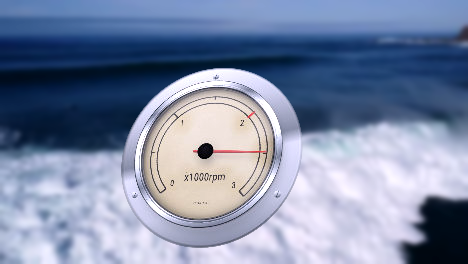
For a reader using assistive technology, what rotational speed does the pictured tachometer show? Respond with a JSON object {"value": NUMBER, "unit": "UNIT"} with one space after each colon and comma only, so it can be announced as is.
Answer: {"value": 2500, "unit": "rpm"}
